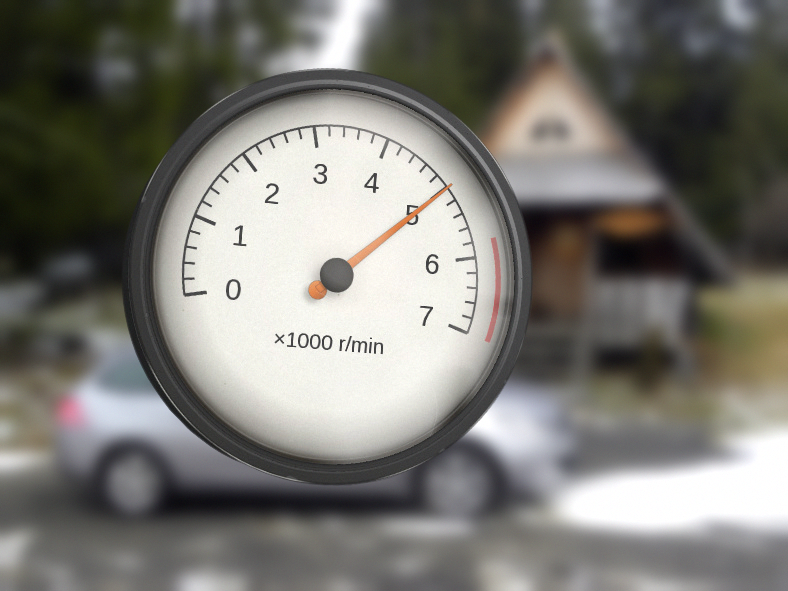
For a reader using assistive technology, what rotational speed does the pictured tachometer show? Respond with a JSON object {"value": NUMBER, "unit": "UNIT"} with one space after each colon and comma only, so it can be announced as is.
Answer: {"value": 5000, "unit": "rpm"}
